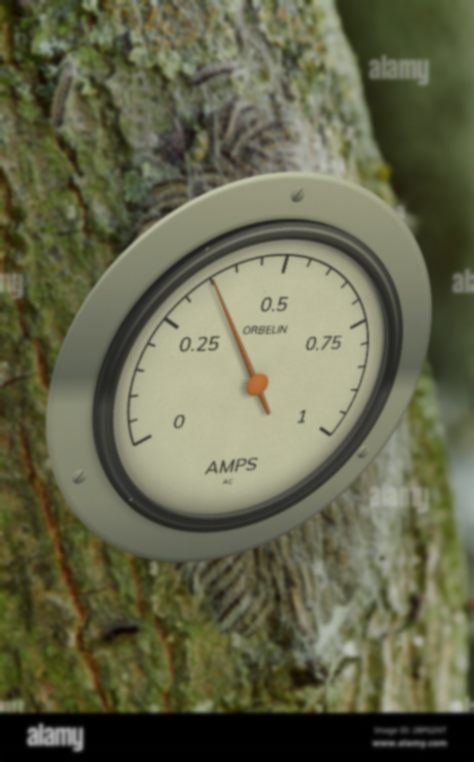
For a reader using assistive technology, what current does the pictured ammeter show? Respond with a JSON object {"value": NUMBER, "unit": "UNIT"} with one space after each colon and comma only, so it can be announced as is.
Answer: {"value": 0.35, "unit": "A"}
